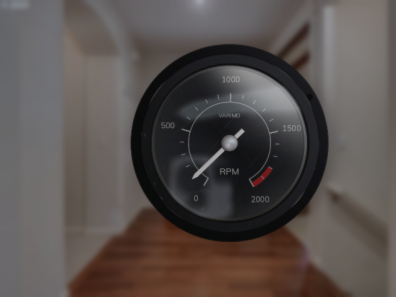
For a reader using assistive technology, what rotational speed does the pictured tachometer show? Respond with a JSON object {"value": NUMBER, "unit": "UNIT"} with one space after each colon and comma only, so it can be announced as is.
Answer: {"value": 100, "unit": "rpm"}
